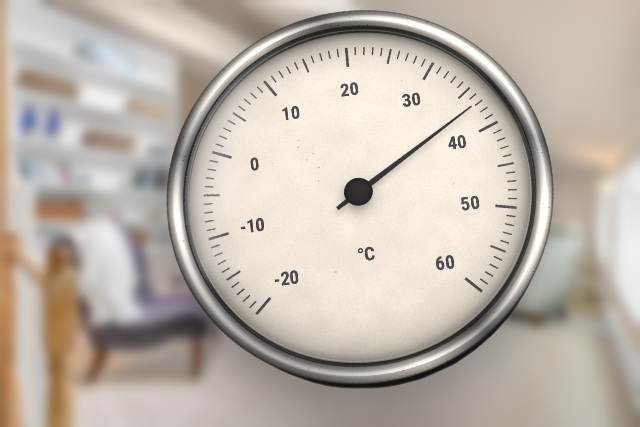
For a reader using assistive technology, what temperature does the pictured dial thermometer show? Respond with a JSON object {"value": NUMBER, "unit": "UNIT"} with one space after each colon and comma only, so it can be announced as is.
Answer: {"value": 37, "unit": "°C"}
